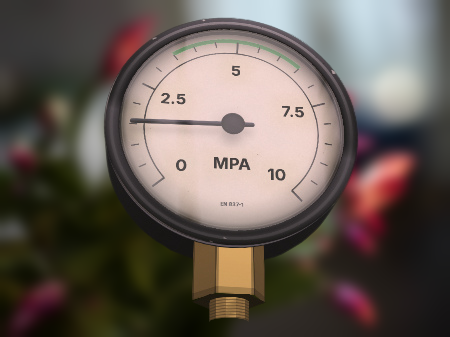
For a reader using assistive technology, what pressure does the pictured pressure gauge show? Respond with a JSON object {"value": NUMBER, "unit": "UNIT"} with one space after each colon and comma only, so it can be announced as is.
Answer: {"value": 1.5, "unit": "MPa"}
